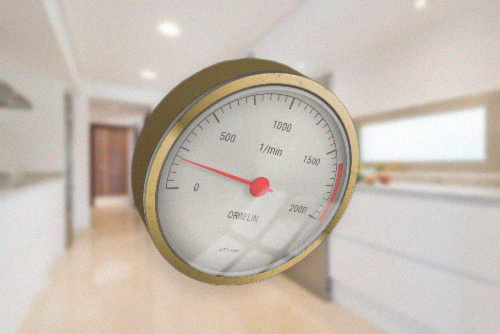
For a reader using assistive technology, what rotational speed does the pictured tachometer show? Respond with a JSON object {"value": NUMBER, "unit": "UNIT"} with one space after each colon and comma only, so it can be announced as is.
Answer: {"value": 200, "unit": "rpm"}
